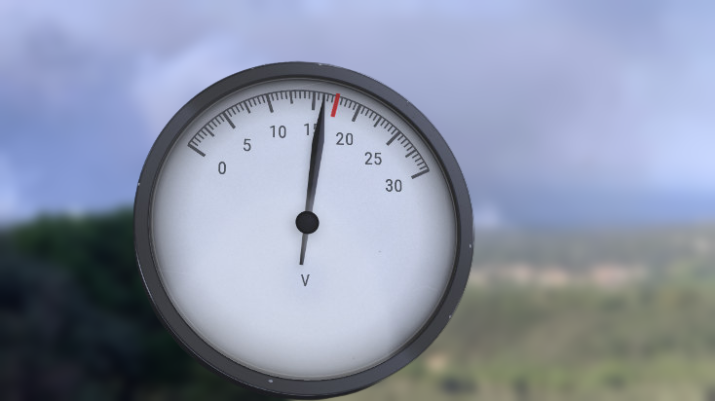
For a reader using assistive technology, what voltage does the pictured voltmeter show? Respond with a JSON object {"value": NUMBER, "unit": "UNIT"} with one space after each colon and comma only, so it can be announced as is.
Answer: {"value": 16, "unit": "V"}
